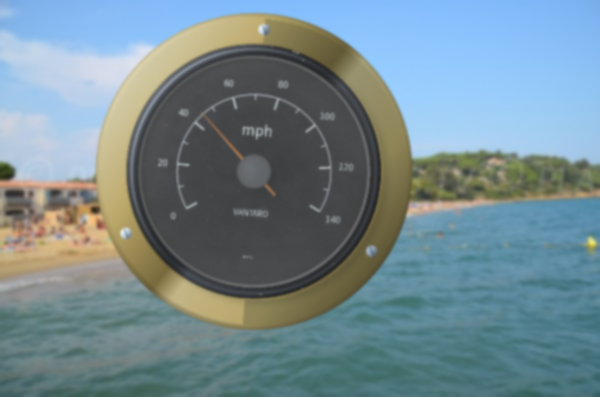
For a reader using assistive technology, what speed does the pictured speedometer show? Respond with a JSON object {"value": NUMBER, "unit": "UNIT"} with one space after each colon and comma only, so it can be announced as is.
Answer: {"value": 45, "unit": "mph"}
